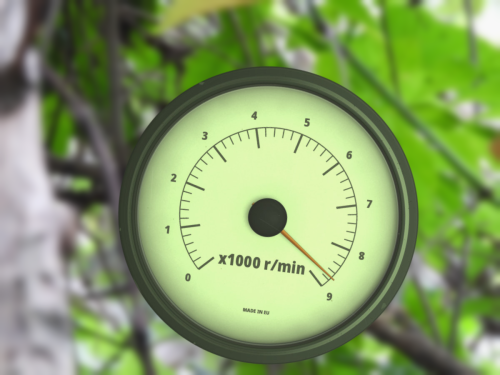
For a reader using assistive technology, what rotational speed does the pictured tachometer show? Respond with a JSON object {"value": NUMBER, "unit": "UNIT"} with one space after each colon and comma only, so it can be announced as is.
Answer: {"value": 8700, "unit": "rpm"}
